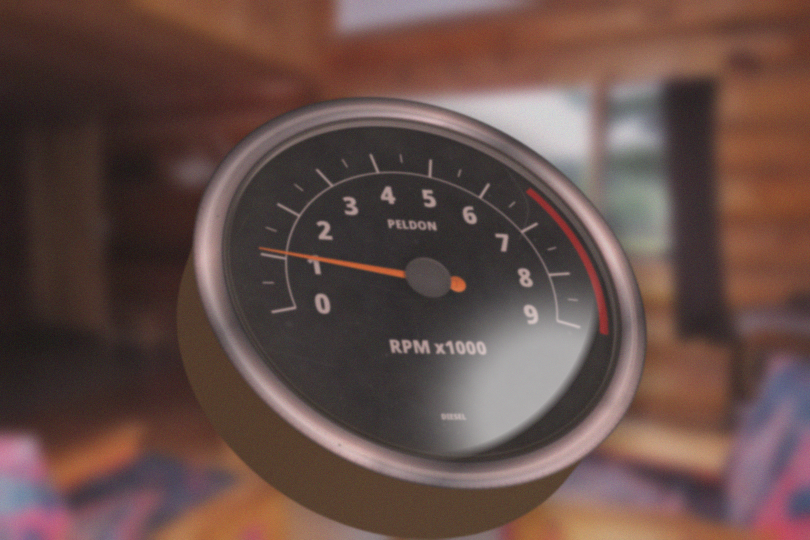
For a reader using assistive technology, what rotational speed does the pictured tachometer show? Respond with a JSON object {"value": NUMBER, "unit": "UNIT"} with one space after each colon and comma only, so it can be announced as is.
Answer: {"value": 1000, "unit": "rpm"}
